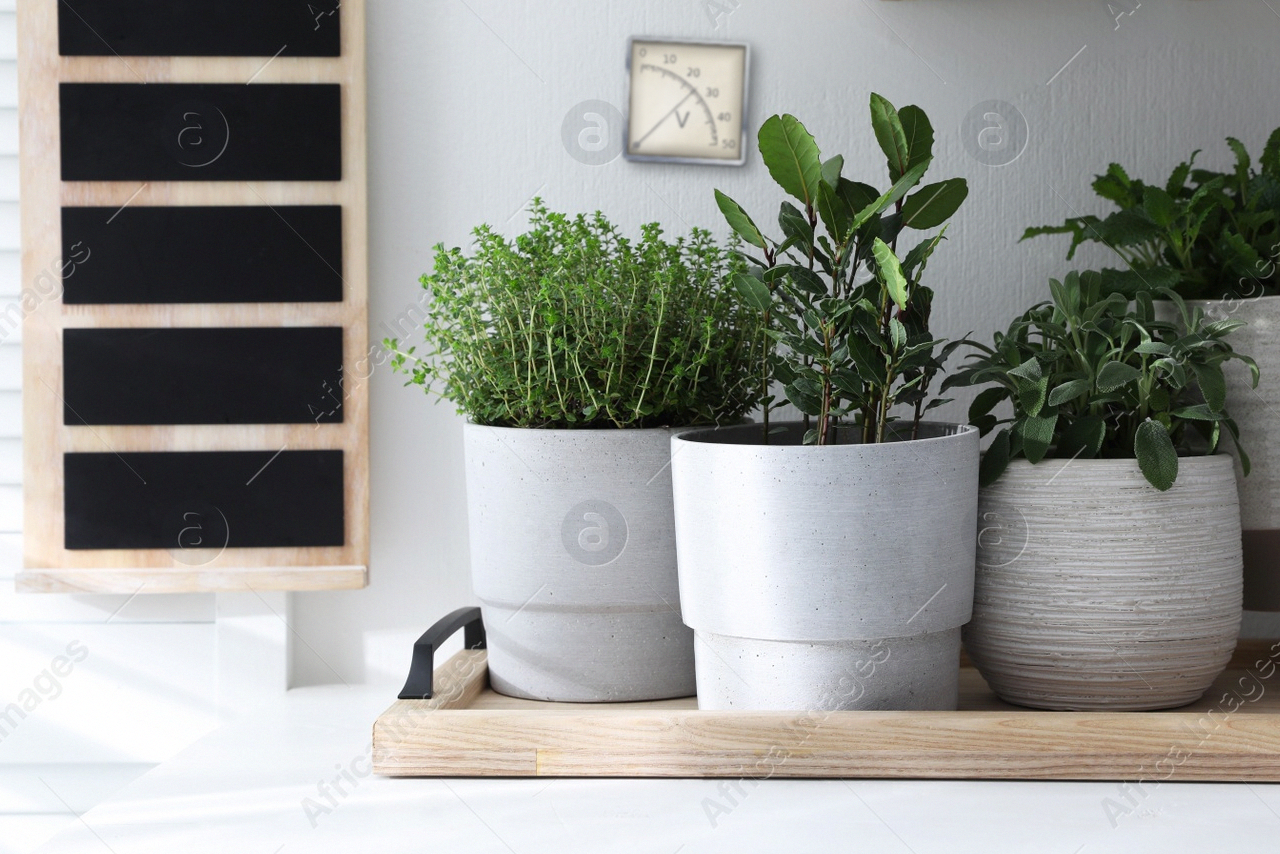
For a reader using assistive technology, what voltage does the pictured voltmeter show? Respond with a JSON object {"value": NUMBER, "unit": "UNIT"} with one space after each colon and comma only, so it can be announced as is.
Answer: {"value": 25, "unit": "V"}
